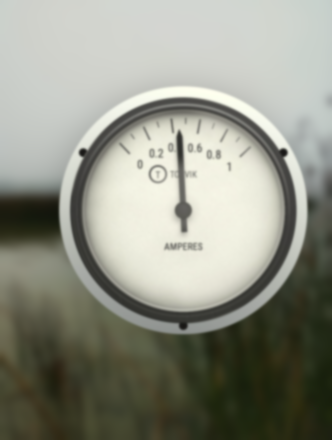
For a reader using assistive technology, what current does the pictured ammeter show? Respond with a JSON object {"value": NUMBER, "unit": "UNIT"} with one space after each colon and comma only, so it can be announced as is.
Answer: {"value": 0.45, "unit": "A"}
